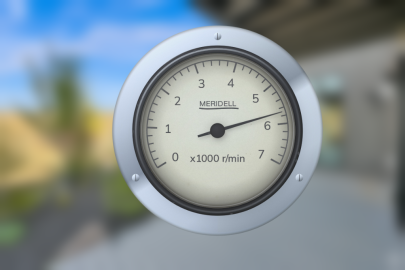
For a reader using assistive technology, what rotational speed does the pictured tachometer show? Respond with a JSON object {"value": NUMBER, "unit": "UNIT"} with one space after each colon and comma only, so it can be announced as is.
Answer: {"value": 5700, "unit": "rpm"}
